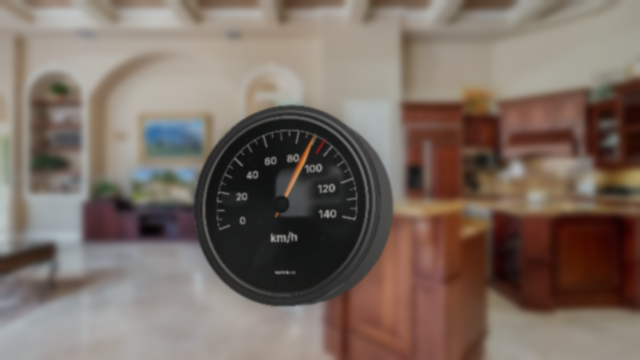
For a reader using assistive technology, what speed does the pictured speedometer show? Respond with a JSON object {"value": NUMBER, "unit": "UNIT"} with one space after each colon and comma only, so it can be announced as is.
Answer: {"value": 90, "unit": "km/h"}
